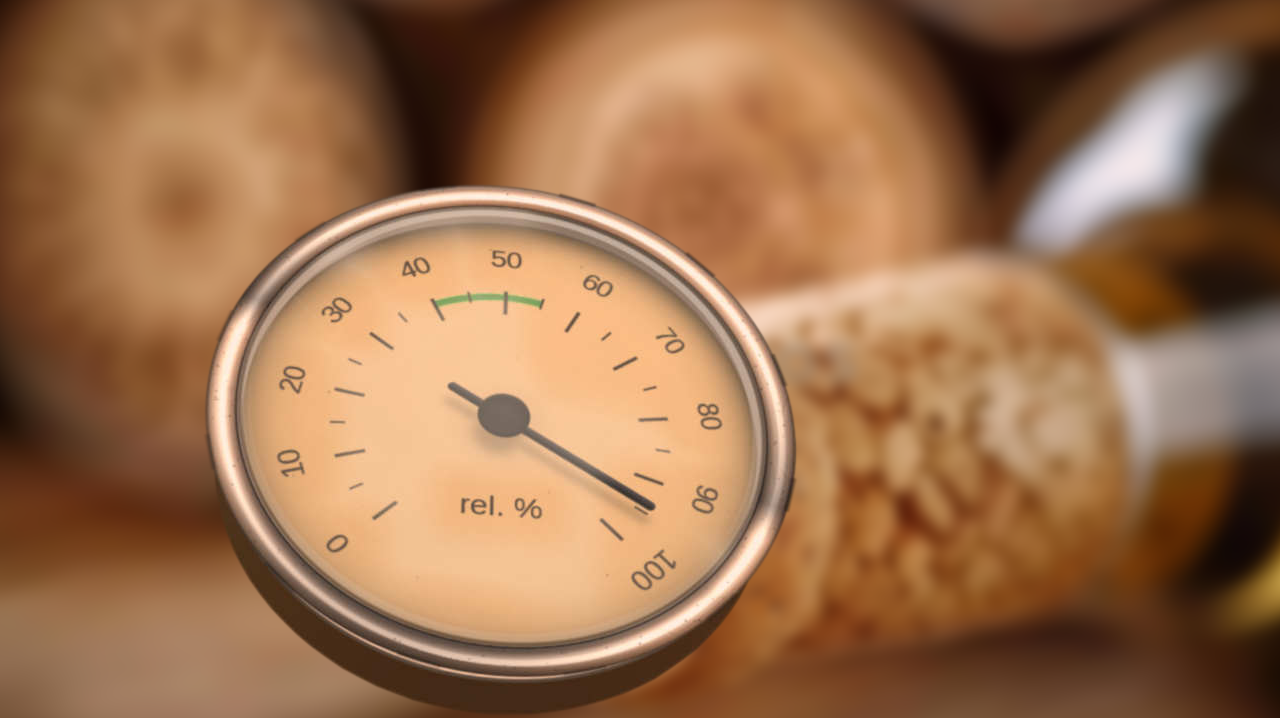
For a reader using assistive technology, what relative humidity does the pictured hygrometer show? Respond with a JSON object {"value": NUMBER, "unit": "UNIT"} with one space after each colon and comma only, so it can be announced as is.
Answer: {"value": 95, "unit": "%"}
